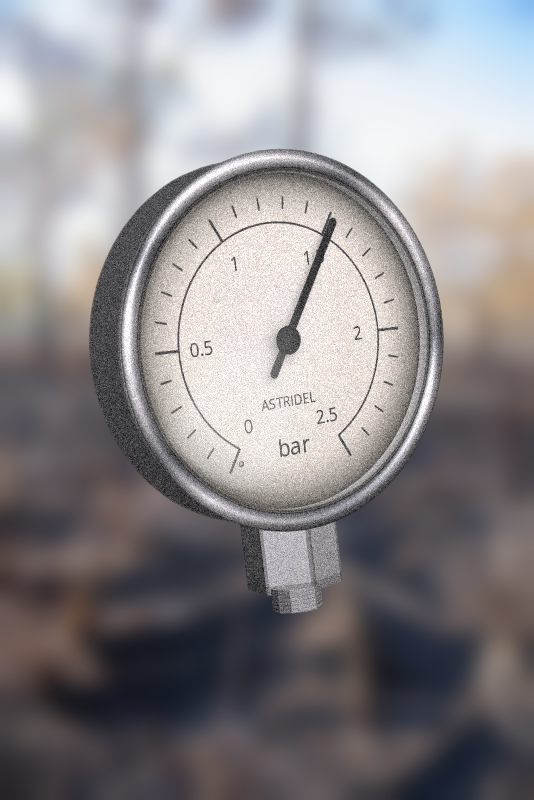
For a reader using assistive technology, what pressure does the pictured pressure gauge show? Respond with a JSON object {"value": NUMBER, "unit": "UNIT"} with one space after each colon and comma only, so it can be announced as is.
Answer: {"value": 1.5, "unit": "bar"}
